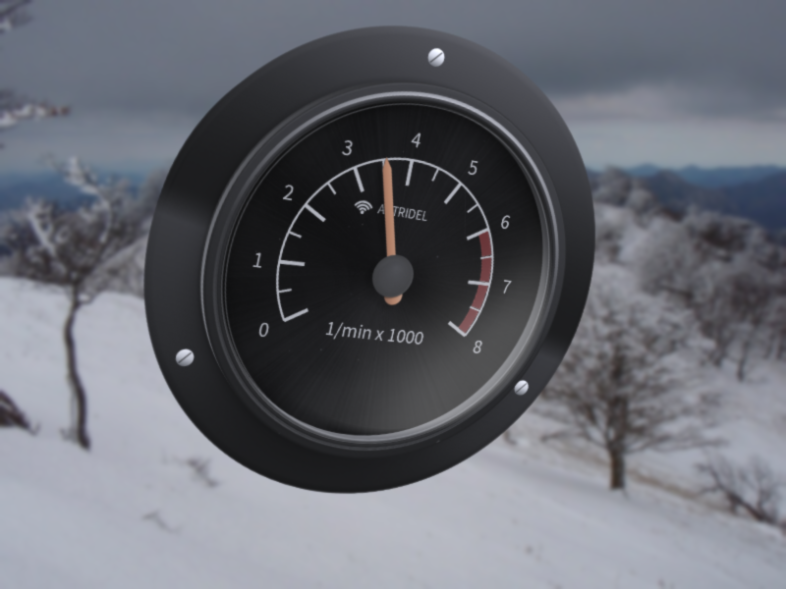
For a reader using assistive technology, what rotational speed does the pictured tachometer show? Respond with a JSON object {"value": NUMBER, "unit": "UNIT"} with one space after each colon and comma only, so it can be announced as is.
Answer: {"value": 3500, "unit": "rpm"}
